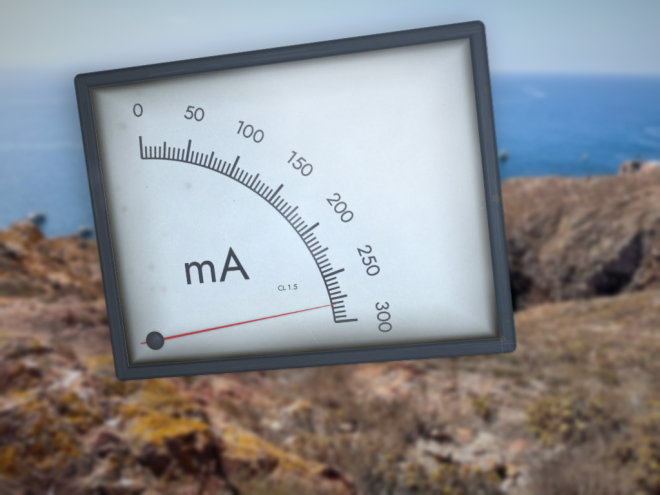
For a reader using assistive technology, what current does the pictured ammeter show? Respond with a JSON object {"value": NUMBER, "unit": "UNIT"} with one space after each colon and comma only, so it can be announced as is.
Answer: {"value": 280, "unit": "mA"}
